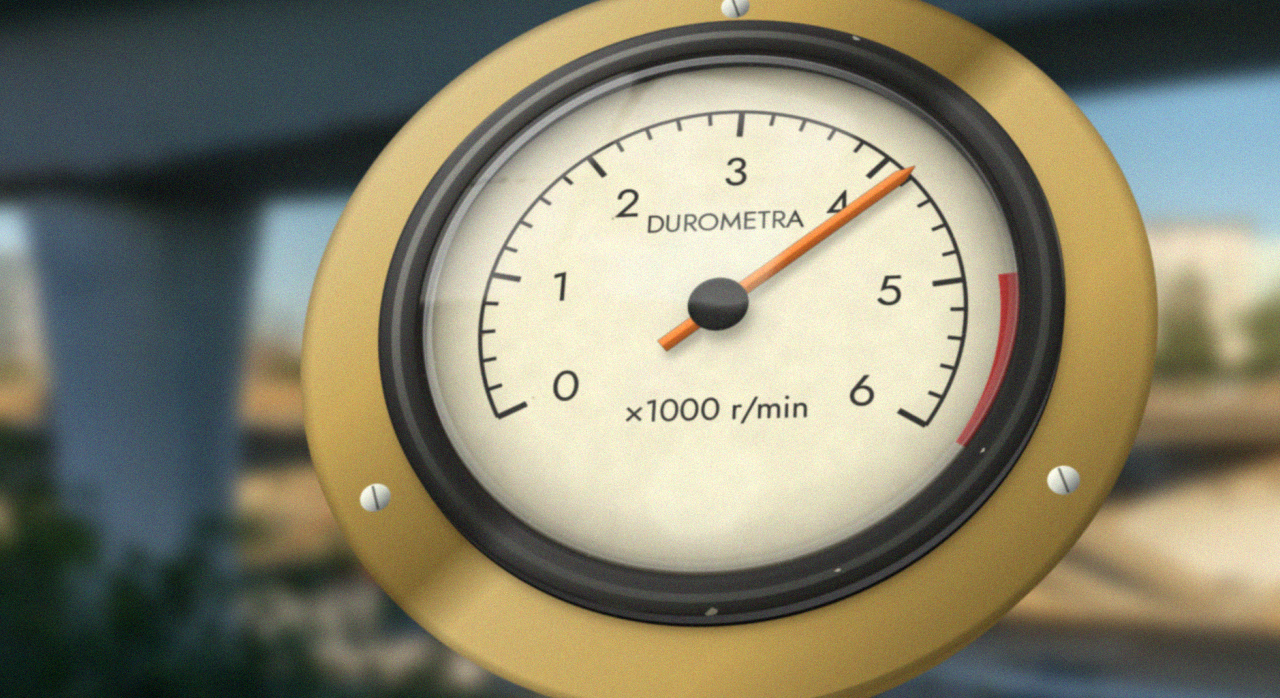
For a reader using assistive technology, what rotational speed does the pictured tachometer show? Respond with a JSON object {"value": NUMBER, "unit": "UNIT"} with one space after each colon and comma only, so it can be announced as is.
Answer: {"value": 4200, "unit": "rpm"}
